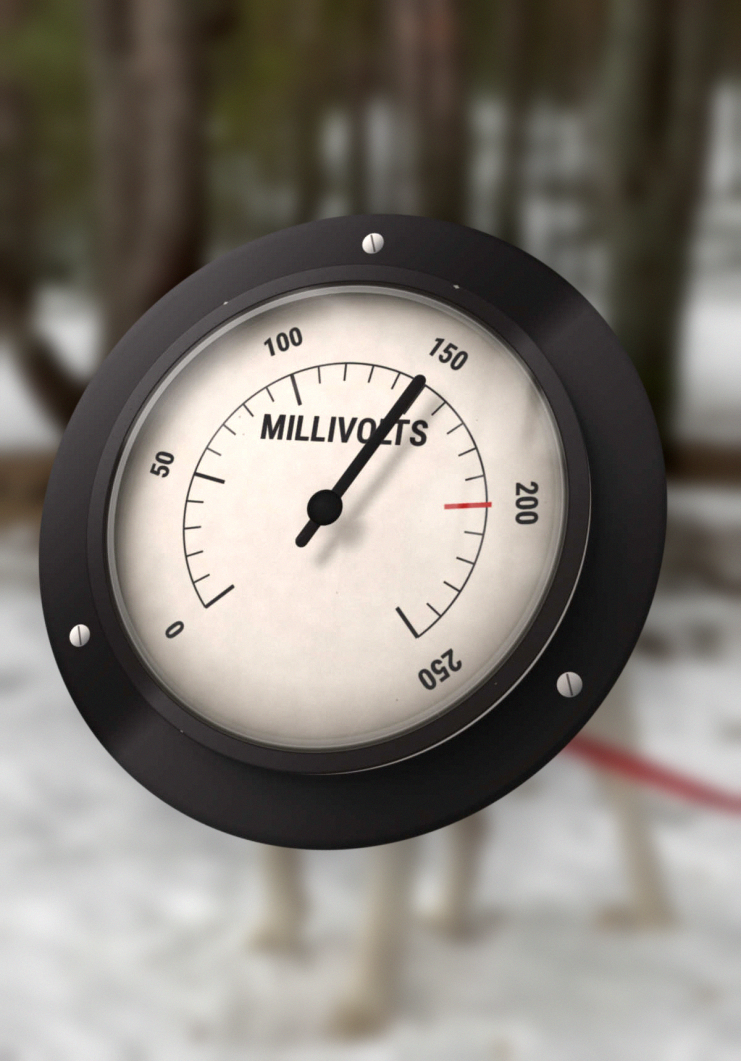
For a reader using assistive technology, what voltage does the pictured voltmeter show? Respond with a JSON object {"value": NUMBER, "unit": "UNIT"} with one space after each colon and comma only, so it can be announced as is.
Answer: {"value": 150, "unit": "mV"}
